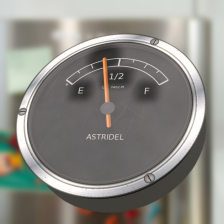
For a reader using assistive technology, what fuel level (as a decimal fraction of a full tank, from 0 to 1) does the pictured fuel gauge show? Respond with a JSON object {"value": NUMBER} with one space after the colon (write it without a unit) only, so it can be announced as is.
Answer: {"value": 0.375}
